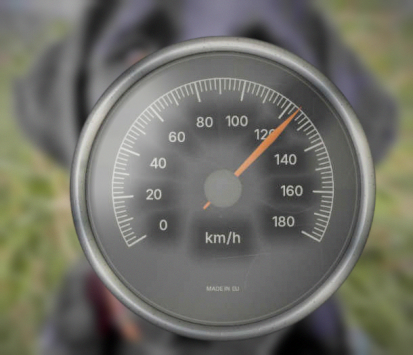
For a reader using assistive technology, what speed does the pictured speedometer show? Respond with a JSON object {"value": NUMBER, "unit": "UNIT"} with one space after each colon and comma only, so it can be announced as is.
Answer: {"value": 124, "unit": "km/h"}
